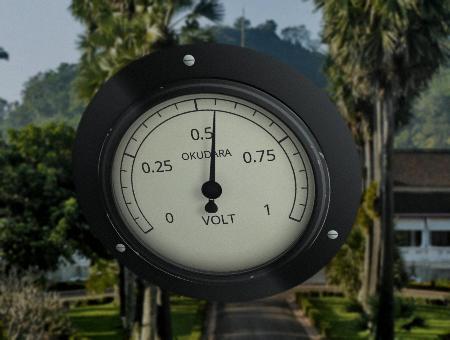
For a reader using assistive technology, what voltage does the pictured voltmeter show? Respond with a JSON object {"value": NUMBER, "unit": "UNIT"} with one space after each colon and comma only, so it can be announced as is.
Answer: {"value": 0.55, "unit": "V"}
